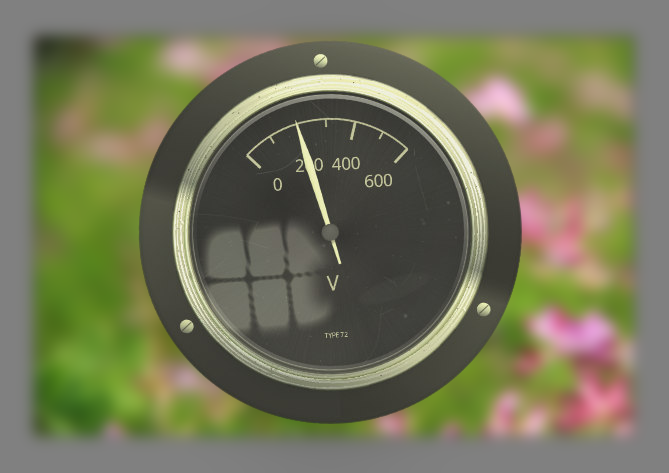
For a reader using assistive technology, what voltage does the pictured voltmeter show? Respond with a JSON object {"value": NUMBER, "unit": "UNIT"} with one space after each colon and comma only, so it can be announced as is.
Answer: {"value": 200, "unit": "V"}
